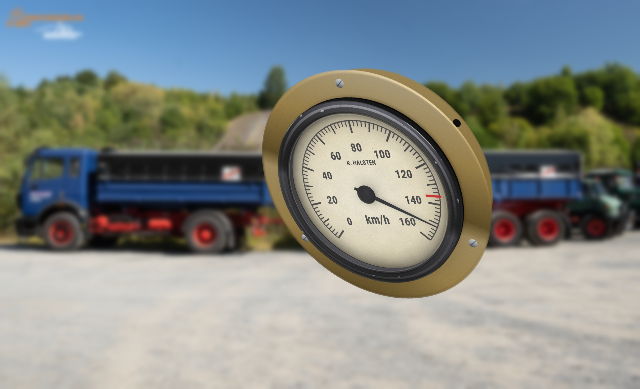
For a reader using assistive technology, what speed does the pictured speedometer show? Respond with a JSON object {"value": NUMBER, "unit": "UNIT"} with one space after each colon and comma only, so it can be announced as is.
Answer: {"value": 150, "unit": "km/h"}
